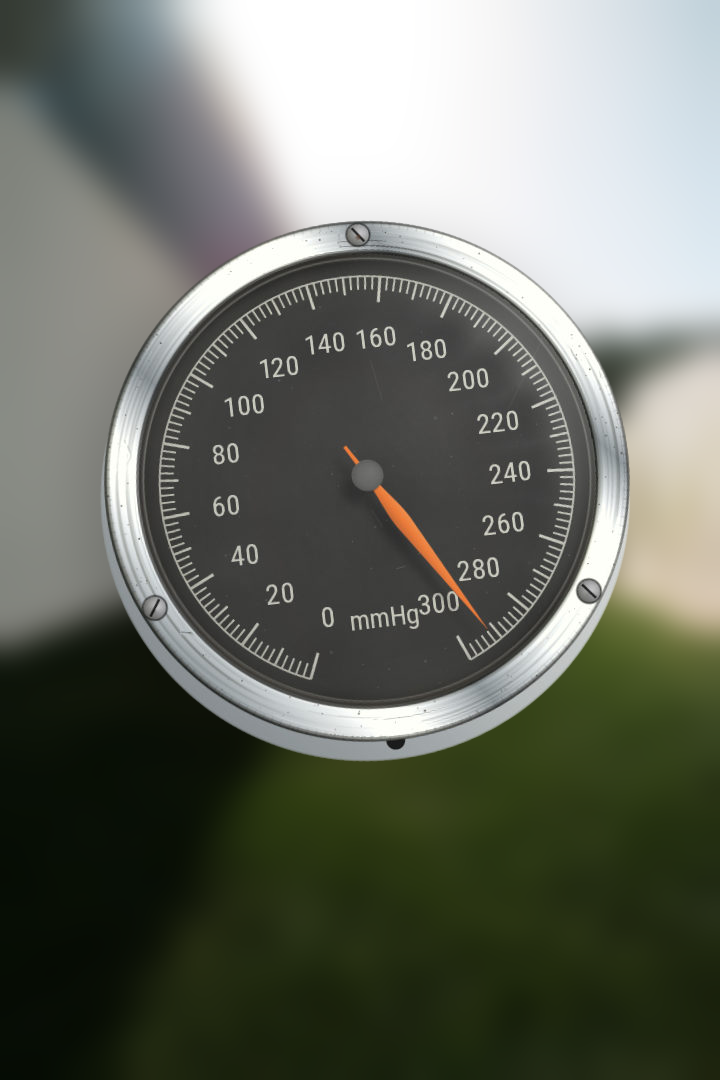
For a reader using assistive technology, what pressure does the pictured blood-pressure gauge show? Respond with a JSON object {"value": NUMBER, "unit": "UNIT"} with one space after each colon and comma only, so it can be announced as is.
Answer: {"value": 292, "unit": "mmHg"}
